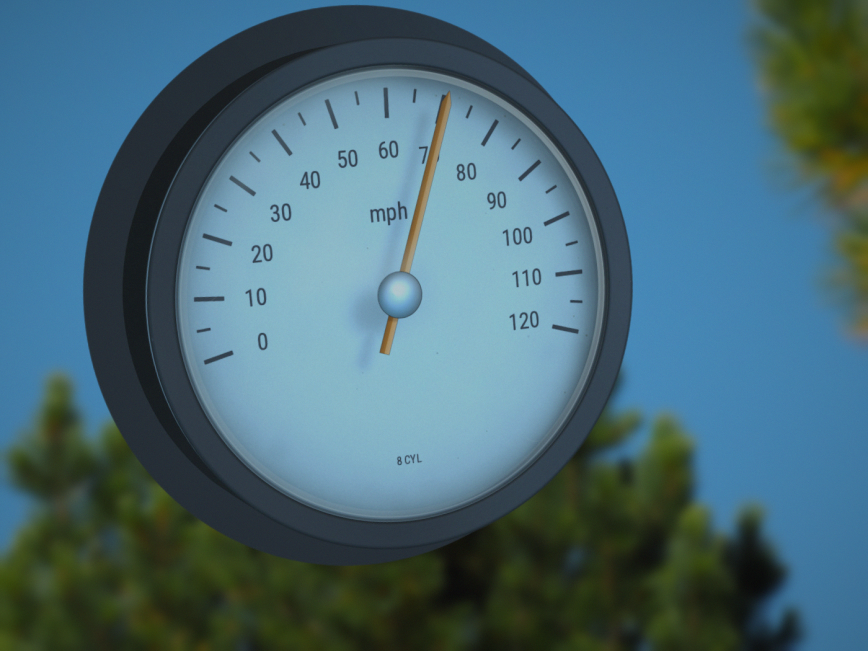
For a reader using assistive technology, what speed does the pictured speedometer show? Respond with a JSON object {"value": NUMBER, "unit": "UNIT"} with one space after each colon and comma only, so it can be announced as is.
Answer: {"value": 70, "unit": "mph"}
